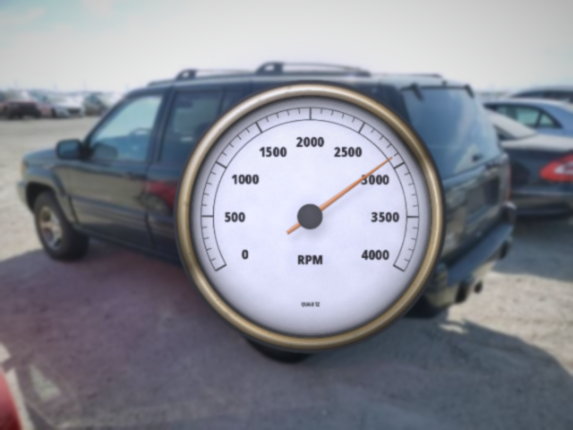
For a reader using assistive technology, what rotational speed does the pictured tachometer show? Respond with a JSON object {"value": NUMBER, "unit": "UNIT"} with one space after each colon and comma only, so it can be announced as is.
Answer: {"value": 2900, "unit": "rpm"}
